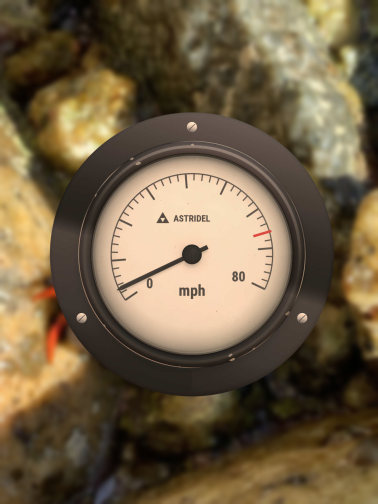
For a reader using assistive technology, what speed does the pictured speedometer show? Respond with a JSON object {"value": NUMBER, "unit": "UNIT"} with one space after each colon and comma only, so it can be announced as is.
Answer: {"value": 3, "unit": "mph"}
